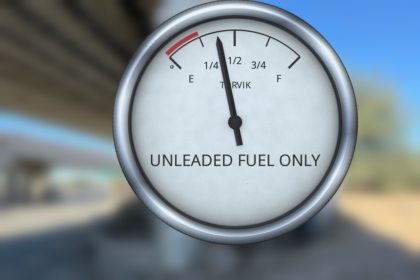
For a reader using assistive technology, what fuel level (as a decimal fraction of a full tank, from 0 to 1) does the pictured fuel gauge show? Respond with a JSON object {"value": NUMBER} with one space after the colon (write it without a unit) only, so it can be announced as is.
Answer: {"value": 0.375}
